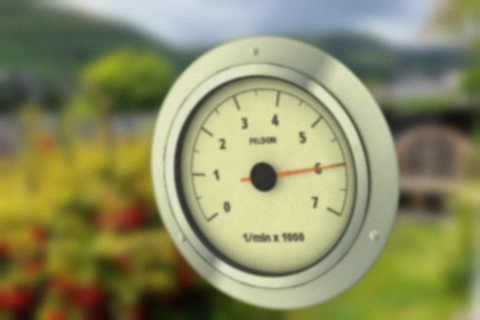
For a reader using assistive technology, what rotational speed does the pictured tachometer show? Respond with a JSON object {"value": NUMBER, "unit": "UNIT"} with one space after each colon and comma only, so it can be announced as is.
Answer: {"value": 6000, "unit": "rpm"}
